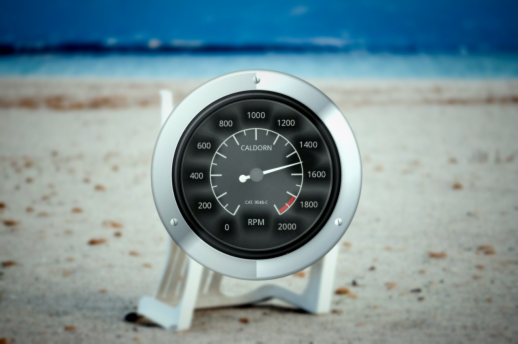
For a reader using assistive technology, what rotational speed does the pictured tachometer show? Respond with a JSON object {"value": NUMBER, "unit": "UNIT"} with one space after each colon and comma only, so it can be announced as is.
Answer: {"value": 1500, "unit": "rpm"}
